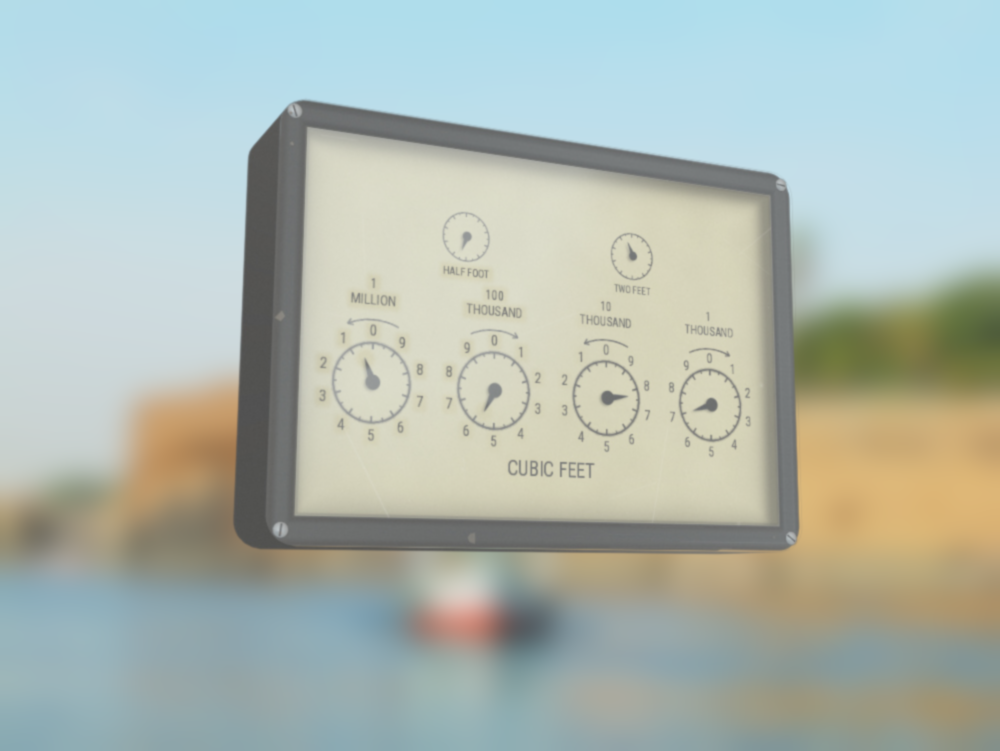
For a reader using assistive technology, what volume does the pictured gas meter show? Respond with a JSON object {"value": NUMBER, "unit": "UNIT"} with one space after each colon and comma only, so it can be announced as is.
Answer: {"value": 57700, "unit": "ft³"}
